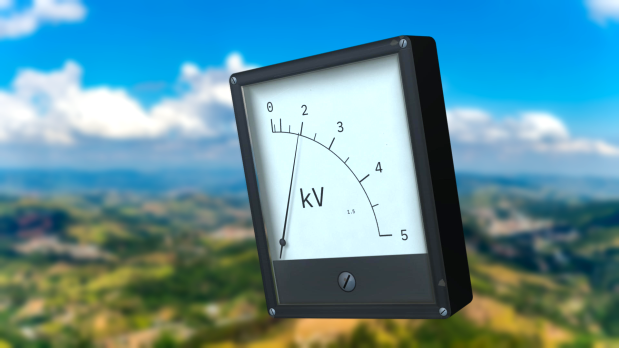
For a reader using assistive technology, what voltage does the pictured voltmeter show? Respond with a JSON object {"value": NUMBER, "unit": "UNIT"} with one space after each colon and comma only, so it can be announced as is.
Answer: {"value": 2, "unit": "kV"}
